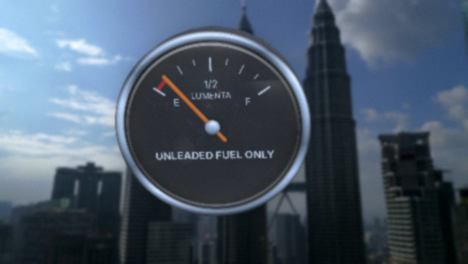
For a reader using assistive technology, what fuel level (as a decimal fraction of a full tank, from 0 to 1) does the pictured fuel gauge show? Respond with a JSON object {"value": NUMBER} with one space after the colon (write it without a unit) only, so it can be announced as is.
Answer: {"value": 0.125}
